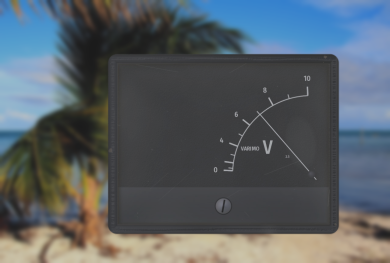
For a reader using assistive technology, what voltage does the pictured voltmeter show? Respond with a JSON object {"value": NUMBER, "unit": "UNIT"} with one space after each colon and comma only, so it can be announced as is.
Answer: {"value": 7, "unit": "V"}
